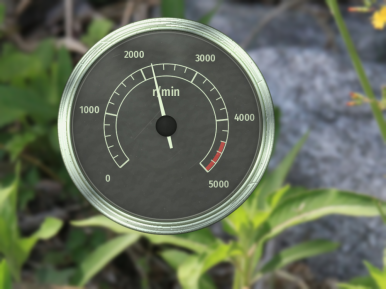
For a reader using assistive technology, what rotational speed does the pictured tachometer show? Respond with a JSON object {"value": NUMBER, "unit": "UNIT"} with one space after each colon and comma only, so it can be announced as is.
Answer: {"value": 2200, "unit": "rpm"}
